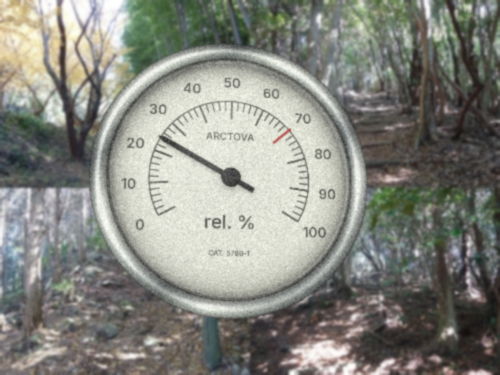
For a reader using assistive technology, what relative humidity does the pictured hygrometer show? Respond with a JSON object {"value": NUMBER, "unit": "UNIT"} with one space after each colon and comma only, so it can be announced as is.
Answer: {"value": 24, "unit": "%"}
